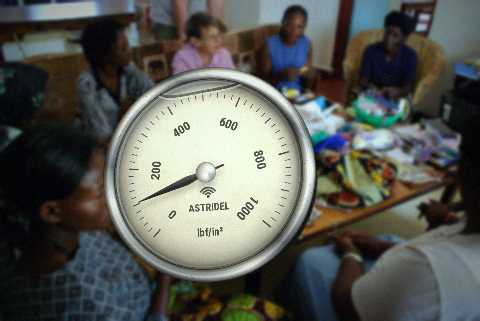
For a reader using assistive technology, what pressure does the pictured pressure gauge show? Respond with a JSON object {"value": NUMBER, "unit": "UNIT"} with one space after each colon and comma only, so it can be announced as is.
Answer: {"value": 100, "unit": "psi"}
